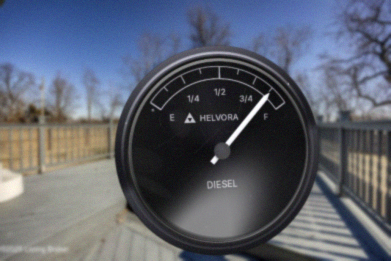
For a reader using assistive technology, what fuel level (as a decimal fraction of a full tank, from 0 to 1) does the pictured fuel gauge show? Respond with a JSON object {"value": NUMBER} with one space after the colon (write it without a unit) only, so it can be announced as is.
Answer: {"value": 0.875}
